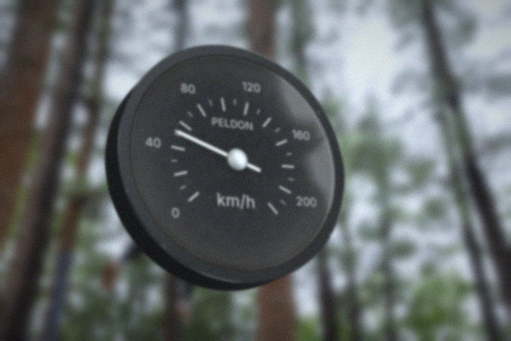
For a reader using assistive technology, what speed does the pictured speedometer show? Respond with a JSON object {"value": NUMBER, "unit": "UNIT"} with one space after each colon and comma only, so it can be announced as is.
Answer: {"value": 50, "unit": "km/h"}
